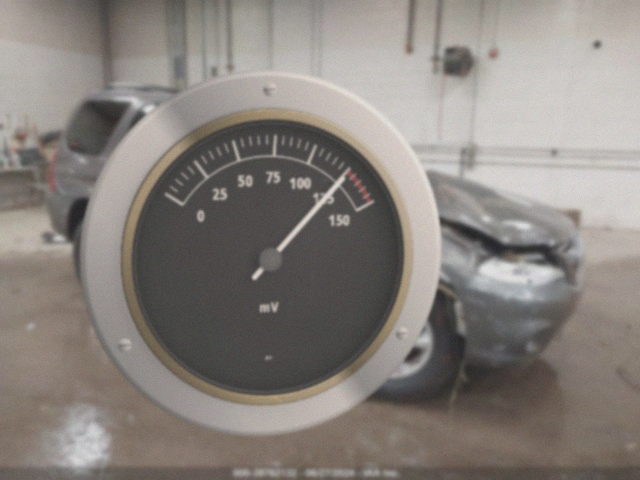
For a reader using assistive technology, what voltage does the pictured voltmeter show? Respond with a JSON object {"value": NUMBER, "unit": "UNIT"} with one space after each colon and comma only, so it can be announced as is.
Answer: {"value": 125, "unit": "mV"}
